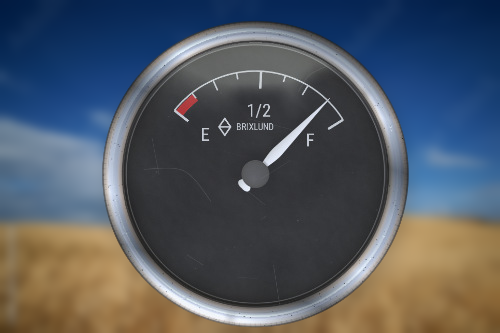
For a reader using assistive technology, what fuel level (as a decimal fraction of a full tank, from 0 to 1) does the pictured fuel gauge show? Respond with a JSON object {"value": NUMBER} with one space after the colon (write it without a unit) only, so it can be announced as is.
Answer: {"value": 0.875}
